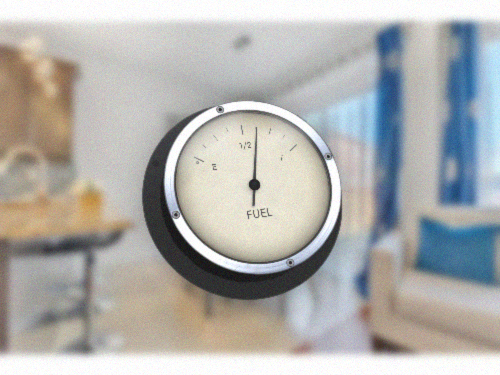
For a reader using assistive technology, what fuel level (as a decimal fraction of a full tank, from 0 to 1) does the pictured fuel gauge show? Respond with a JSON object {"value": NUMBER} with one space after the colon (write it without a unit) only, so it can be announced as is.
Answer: {"value": 0.625}
